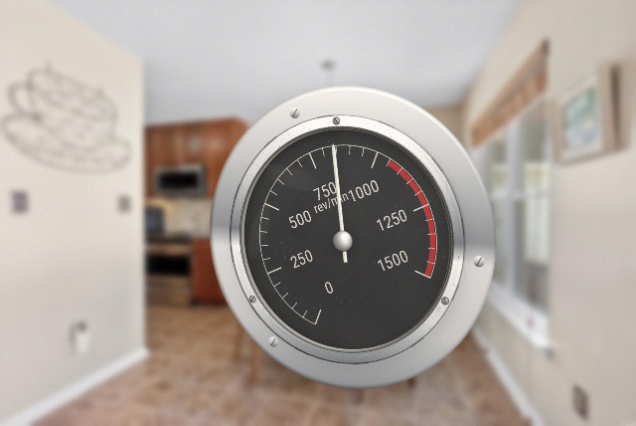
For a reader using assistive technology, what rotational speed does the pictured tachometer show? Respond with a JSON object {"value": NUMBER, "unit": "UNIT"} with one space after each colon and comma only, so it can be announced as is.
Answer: {"value": 850, "unit": "rpm"}
